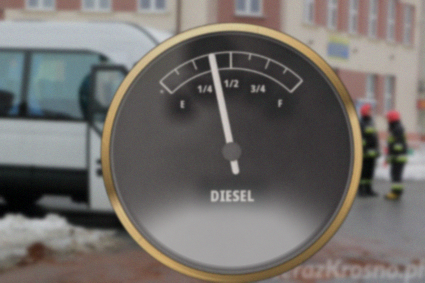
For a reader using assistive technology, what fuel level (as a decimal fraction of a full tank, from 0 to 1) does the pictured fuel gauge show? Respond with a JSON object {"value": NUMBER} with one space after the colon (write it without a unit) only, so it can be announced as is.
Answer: {"value": 0.375}
